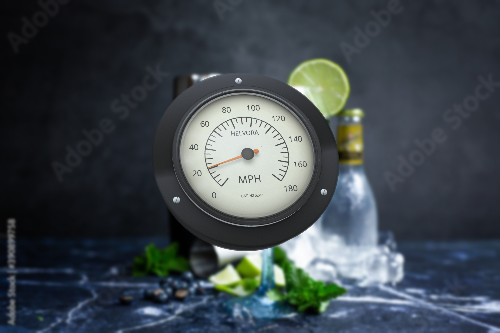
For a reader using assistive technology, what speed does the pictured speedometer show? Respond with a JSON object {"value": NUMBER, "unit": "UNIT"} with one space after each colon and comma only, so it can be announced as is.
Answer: {"value": 20, "unit": "mph"}
